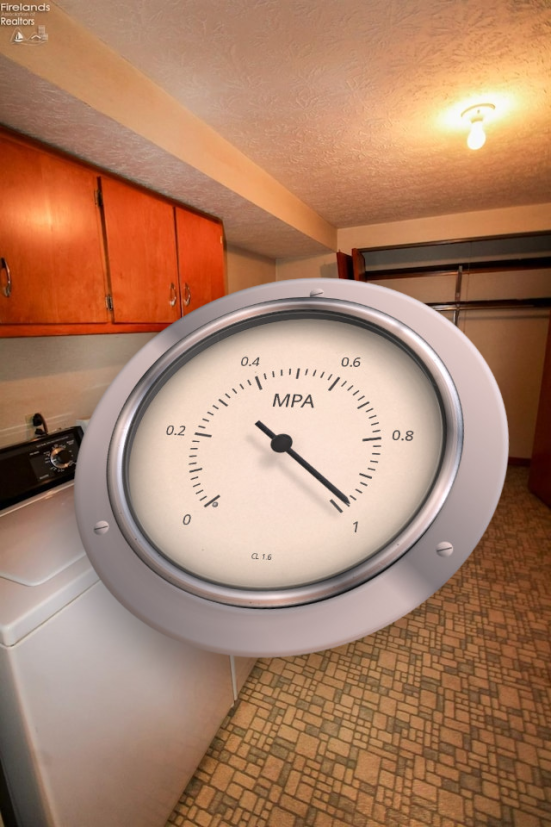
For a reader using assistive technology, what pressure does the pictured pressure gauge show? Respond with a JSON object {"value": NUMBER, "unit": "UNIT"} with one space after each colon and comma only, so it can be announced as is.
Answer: {"value": 0.98, "unit": "MPa"}
